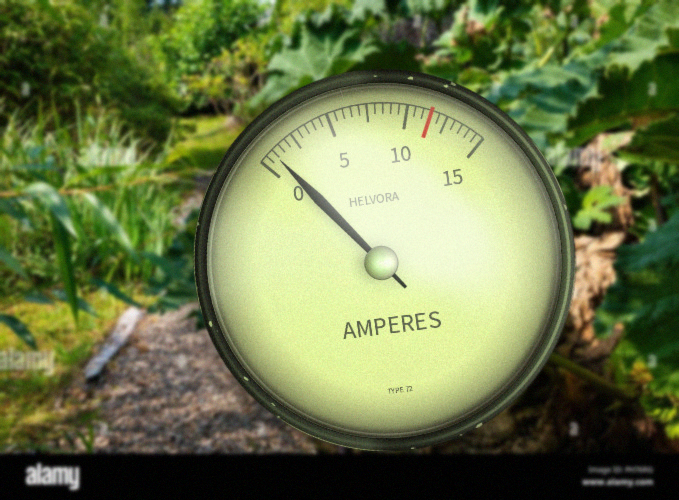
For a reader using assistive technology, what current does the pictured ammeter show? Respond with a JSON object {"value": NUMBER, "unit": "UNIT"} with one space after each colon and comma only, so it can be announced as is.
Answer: {"value": 1, "unit": "A"}
